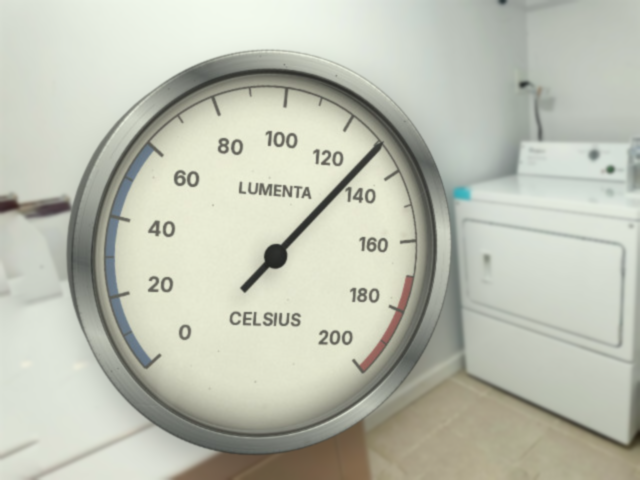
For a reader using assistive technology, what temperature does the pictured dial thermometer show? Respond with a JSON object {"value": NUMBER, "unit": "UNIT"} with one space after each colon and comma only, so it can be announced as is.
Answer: {"value": 130, "unit": "°C"}
